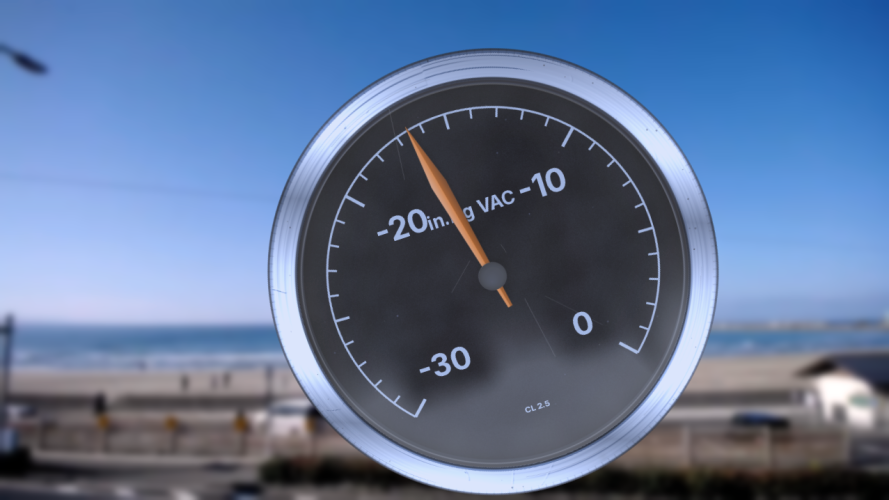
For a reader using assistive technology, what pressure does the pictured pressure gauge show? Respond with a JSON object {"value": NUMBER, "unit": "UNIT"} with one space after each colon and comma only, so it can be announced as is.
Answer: {"value": -16.5, "unit": "inHg"}
